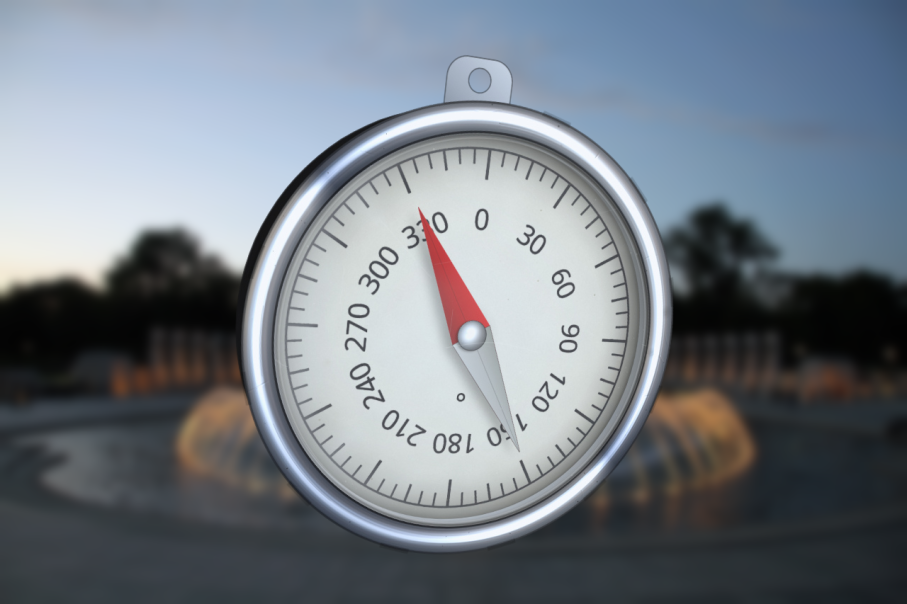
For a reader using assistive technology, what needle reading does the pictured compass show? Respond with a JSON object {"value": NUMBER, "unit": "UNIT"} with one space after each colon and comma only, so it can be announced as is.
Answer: {"value": 330, "unit": "°"}
